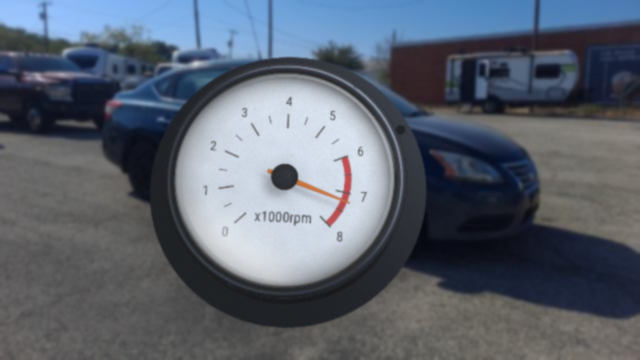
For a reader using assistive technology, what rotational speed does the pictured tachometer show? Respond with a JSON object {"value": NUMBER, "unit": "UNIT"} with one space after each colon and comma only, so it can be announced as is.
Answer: {"value": 7250, "unit": "rpm"}
